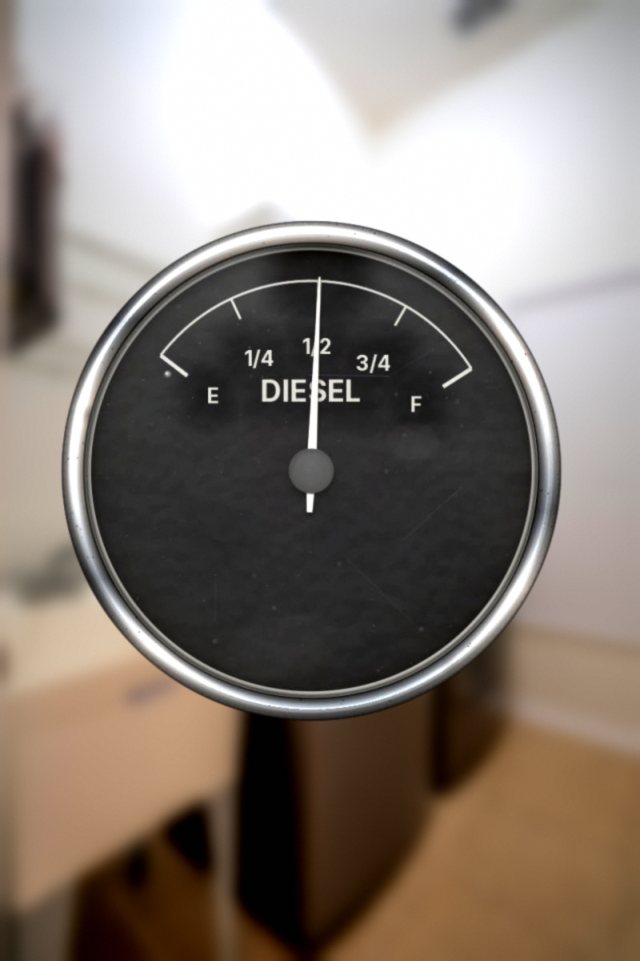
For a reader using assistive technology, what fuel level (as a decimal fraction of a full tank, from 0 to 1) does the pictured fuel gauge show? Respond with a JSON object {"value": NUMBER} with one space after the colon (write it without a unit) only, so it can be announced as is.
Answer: {"value": 0.5}
